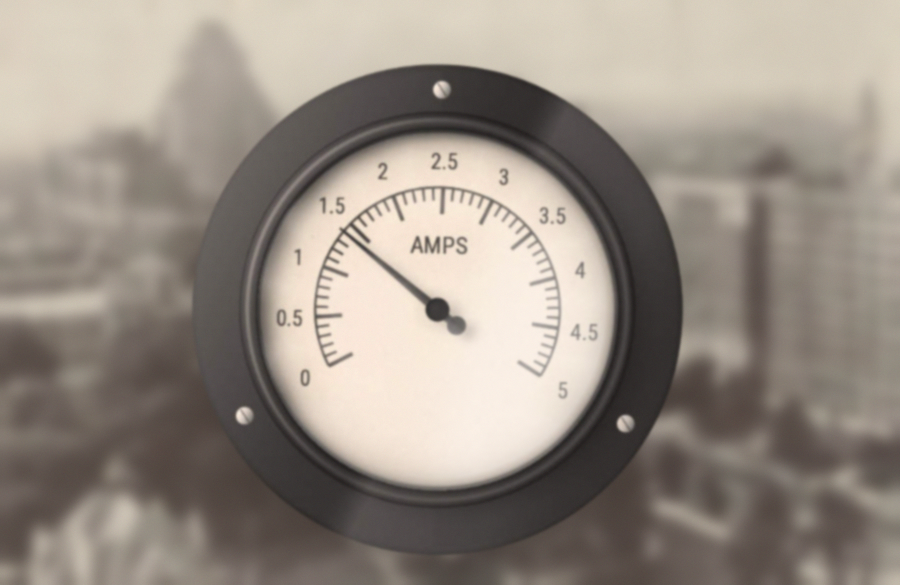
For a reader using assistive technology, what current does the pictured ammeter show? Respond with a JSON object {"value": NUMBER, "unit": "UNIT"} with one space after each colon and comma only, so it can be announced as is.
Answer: {"value": 1.4, "unit": "A"}
